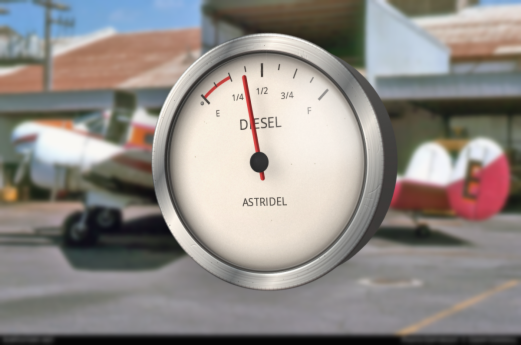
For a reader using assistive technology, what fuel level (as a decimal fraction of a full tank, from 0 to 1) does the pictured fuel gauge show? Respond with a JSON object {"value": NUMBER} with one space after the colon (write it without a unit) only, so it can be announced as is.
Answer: {"value": 0.375}
